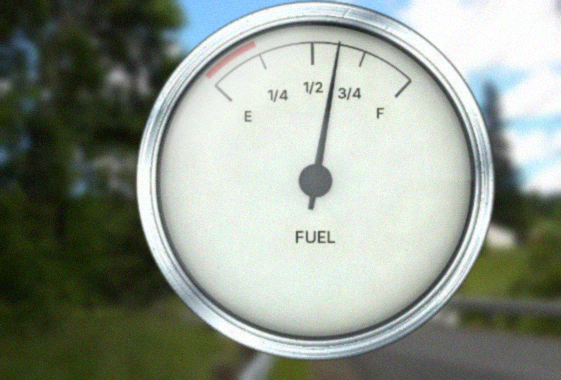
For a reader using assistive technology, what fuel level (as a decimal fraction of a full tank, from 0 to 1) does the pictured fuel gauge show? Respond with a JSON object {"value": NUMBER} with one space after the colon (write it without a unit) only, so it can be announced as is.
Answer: {"value": 0.625}
